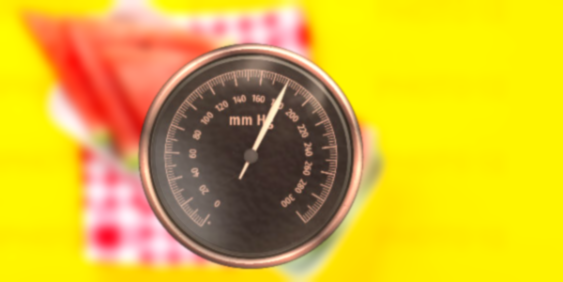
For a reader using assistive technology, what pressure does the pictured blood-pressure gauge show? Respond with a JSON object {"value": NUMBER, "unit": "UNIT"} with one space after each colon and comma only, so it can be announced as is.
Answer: {"value": 180, "unit": "mmHg"}
